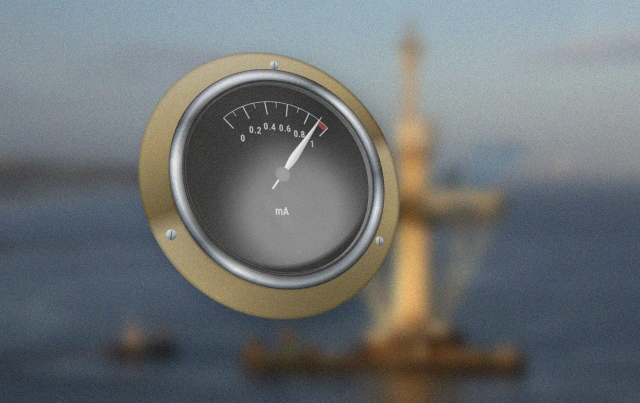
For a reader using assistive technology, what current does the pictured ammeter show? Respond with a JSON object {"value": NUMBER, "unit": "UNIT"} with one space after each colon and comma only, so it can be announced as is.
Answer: {"value": 0.9, "unit": "mA"}
